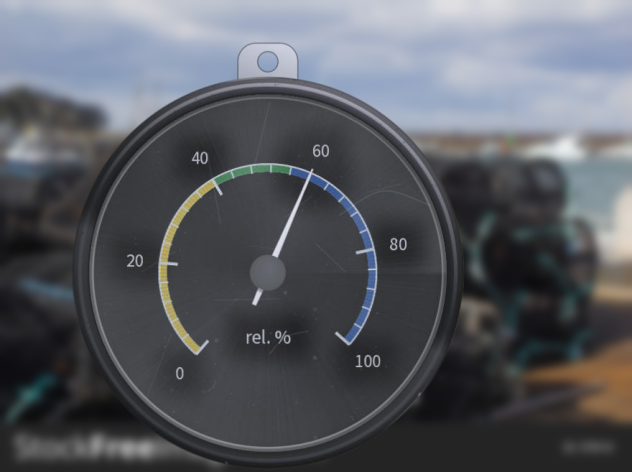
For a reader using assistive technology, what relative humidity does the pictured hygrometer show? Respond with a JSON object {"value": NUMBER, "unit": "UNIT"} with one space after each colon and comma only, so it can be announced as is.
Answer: {"value": 60, "unit": "%"}
